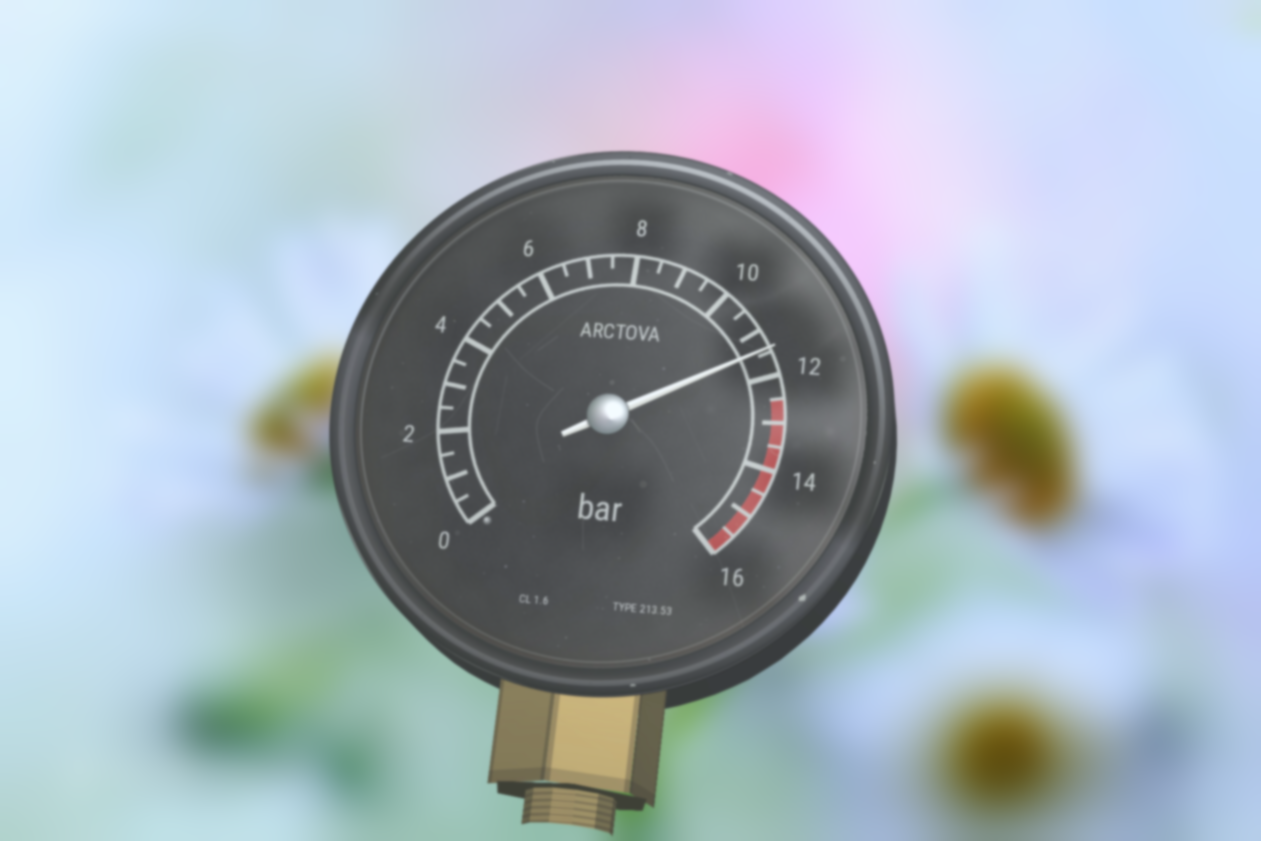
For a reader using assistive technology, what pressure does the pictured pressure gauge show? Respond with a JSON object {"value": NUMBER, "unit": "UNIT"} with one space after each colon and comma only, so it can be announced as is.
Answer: {"value": 11.5, "unit": "bar"}
